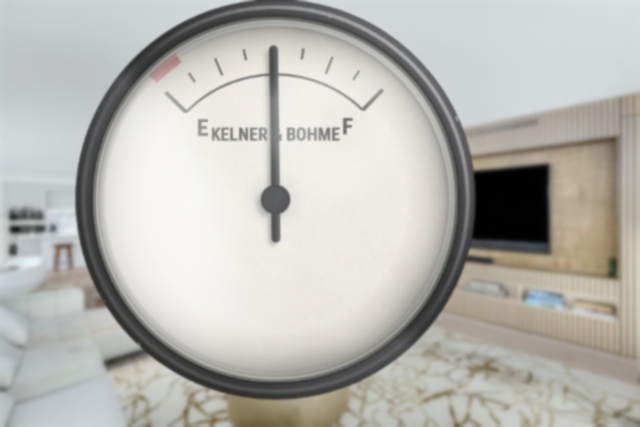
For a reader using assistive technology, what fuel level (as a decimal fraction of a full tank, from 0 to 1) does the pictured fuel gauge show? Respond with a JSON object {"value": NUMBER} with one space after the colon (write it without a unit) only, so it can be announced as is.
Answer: {"value": 0.5}
